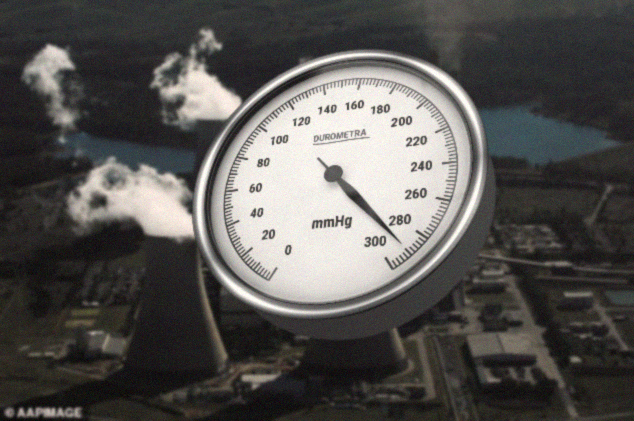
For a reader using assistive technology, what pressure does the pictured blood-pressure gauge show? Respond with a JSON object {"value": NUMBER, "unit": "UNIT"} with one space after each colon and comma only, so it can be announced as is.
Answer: {"value": 290, "unit": "mmHg"}
